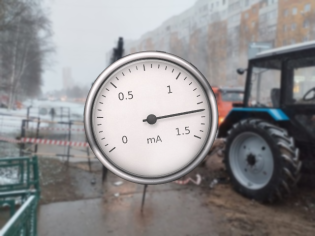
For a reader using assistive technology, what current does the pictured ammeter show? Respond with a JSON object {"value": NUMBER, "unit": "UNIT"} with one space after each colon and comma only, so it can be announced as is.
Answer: {"value": 1.3, "unit": "mA"}
